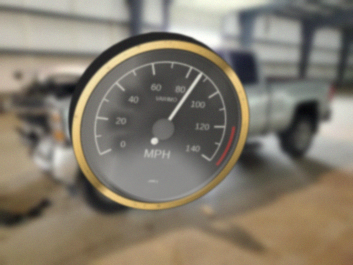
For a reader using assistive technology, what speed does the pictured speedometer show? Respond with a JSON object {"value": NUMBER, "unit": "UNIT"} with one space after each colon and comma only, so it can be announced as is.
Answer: {"value": 85, "unit": "mph"}
